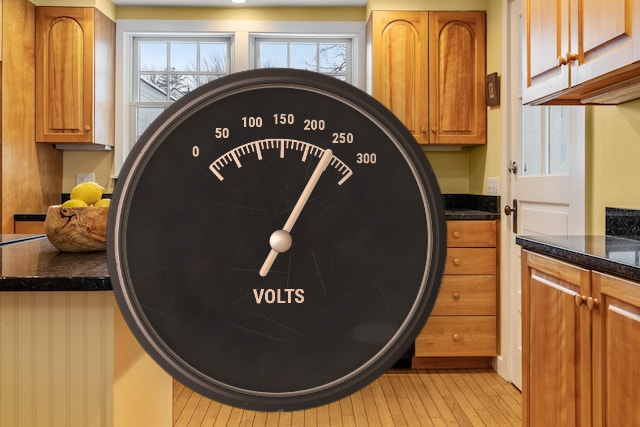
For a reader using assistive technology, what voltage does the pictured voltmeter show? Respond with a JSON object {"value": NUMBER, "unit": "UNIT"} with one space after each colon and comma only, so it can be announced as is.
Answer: {"value": 240, "unit": "V"}
